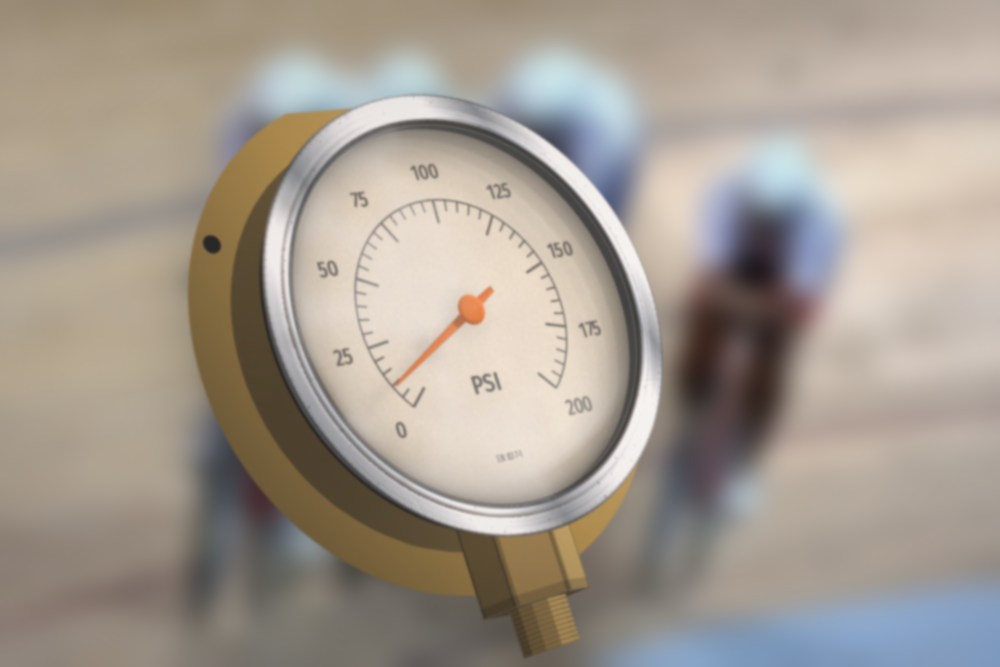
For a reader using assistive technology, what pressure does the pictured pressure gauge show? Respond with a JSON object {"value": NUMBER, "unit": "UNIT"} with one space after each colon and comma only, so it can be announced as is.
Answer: {"value": 10, "unit": "psi"}
